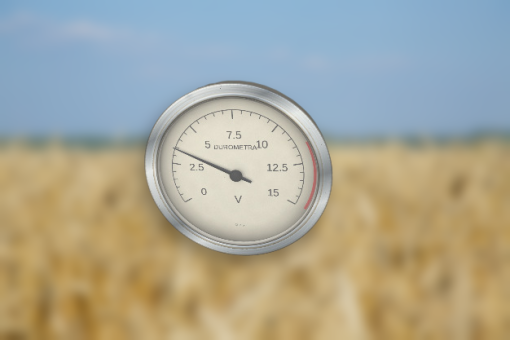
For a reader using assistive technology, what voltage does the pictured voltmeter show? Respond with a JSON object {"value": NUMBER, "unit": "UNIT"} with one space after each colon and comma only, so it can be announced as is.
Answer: {"value": 3.5, "unit": "V"}
